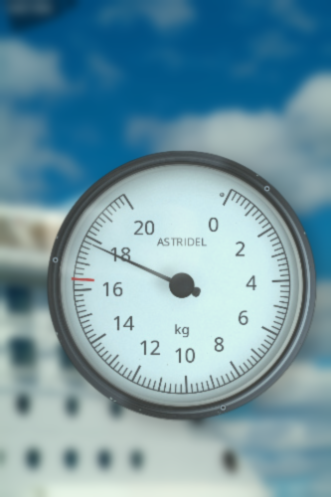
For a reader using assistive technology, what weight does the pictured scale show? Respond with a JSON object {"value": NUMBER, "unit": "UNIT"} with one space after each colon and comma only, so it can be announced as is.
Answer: {"value": 17.8, "unit": "kg"}
